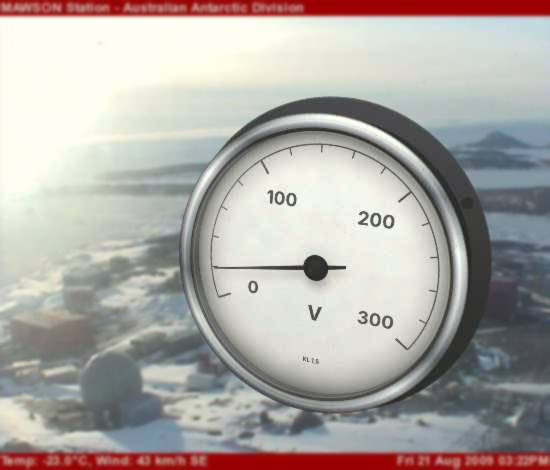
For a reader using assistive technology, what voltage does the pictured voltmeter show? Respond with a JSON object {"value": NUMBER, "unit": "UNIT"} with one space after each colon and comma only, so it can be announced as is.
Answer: {"value": 20, "unit": "V"}
